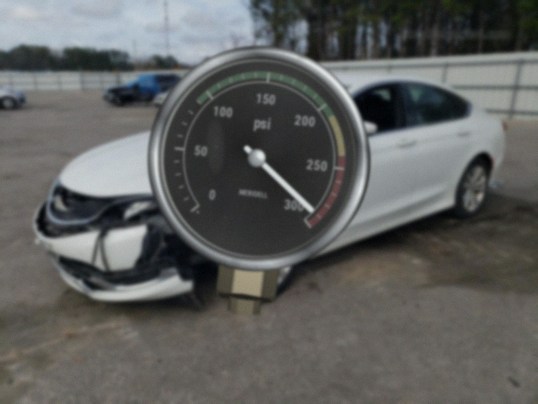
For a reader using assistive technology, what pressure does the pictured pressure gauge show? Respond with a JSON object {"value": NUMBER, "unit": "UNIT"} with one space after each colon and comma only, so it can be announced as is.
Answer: {"value": 290, "unit": "psi"}
